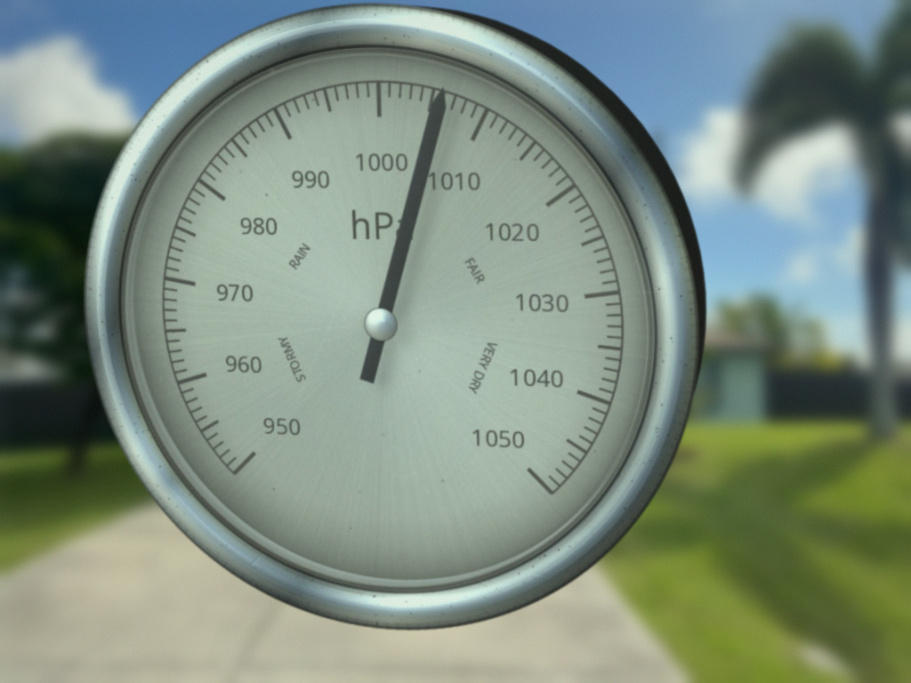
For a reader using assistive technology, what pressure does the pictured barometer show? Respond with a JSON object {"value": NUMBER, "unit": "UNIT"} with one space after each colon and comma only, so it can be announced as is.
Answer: {"value": 1006, "unit": "hPa"}
